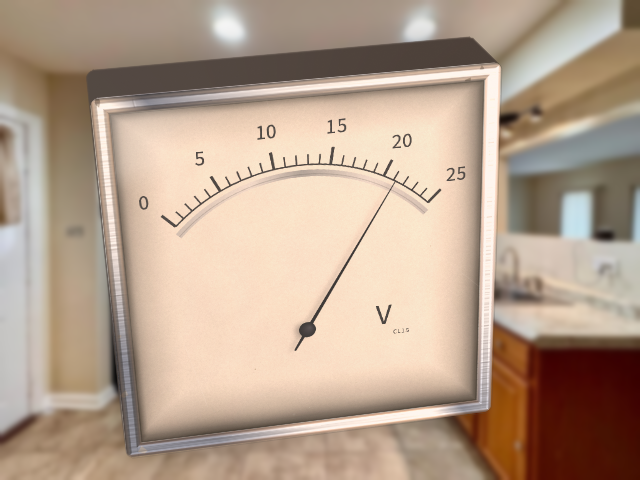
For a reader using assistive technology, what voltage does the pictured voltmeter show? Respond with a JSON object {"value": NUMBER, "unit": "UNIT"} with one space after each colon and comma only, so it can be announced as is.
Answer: {"value": 21, "unit": "V"}
